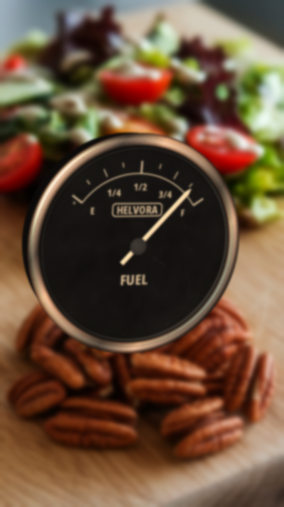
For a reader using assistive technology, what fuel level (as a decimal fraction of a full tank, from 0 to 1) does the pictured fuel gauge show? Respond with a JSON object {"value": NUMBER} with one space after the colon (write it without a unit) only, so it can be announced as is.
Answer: {"value": 0.875}
